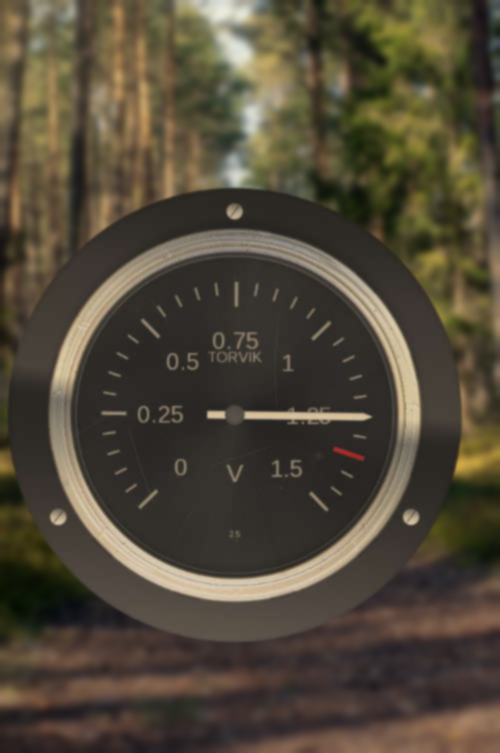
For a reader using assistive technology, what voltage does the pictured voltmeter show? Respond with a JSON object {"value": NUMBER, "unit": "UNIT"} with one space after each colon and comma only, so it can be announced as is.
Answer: {"value": 1.25, "unit": "V"}
